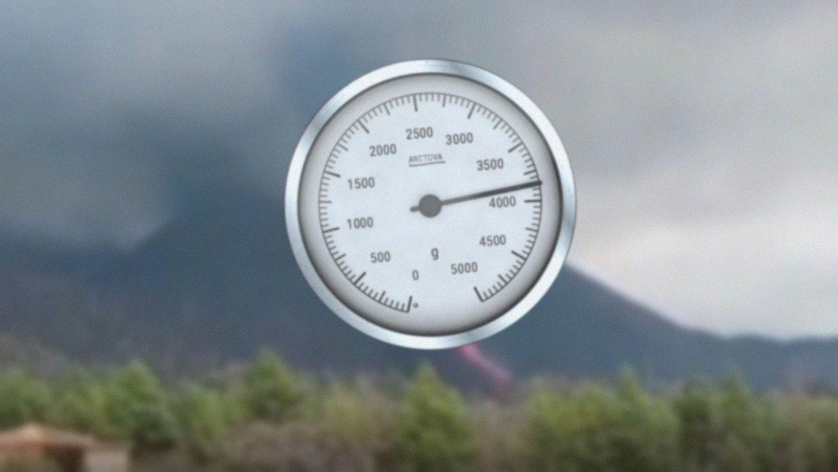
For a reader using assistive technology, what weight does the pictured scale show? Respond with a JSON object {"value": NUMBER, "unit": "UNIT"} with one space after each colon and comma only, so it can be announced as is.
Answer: {"value": 3850, "unit": "g"}
